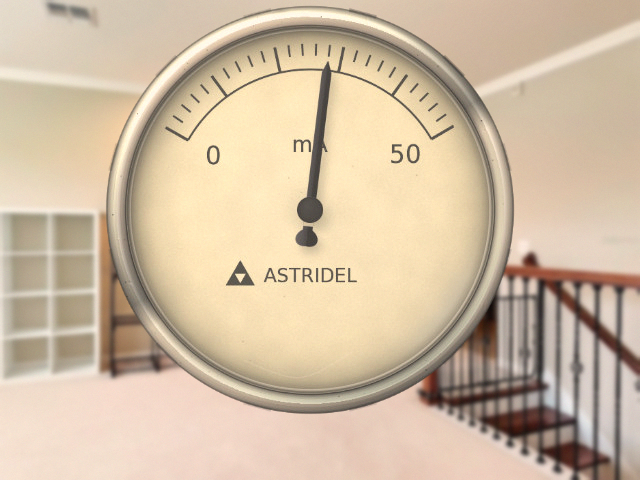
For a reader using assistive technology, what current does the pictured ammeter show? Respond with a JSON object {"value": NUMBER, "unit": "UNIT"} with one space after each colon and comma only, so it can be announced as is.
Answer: {"value": 28, "unit": "mA"}
